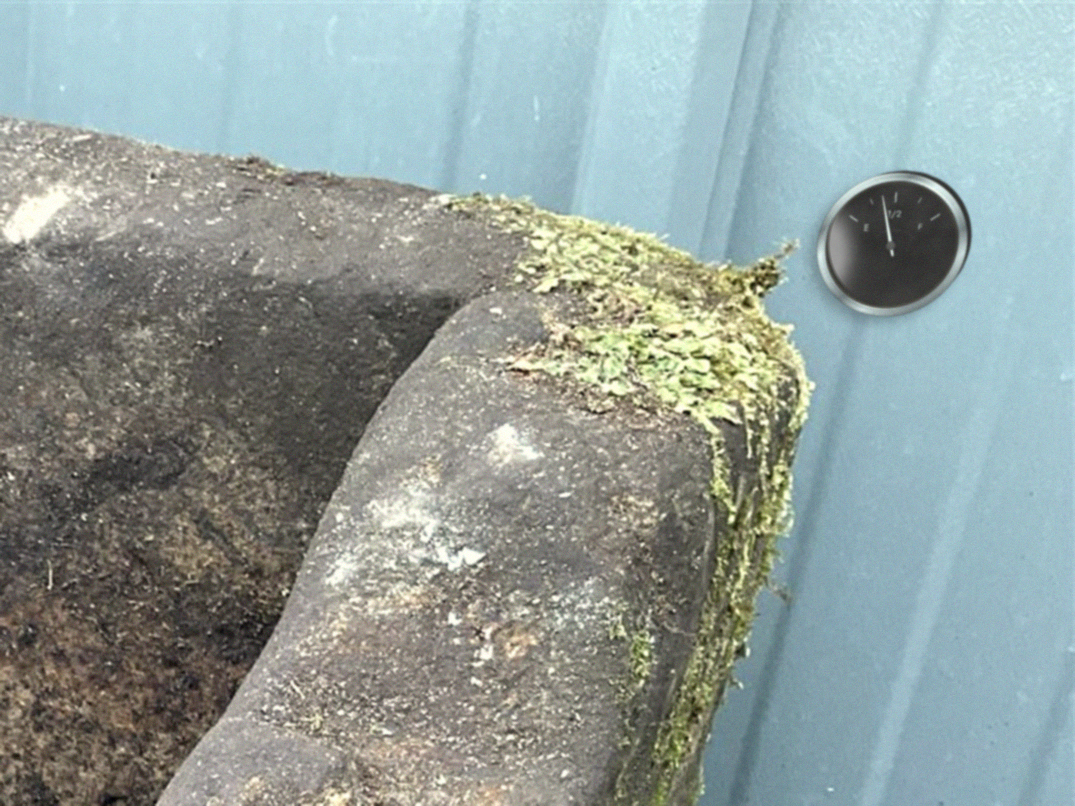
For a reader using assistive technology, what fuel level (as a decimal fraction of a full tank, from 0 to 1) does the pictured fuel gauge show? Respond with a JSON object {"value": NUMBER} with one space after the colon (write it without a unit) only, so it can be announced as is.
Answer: {"value": 0.375}
